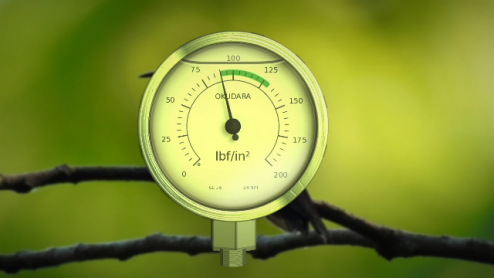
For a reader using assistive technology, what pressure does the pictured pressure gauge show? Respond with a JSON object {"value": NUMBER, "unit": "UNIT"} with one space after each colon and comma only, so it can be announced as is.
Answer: {"value": 90, "unit": "psi"}
